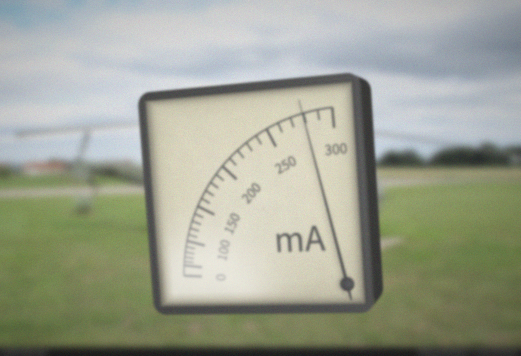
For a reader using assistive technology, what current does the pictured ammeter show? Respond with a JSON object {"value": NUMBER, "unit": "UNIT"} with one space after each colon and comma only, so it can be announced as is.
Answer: {"value": 280, "unit": "mA"}
